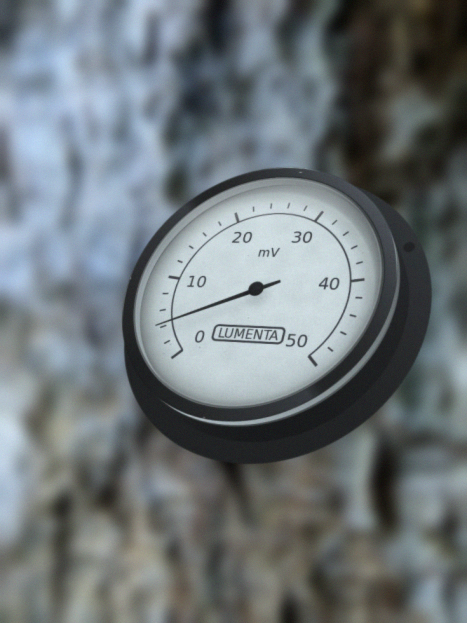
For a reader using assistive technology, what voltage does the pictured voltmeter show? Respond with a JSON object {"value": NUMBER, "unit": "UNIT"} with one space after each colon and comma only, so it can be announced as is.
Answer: {"value": 4, "unit": "mV"}
